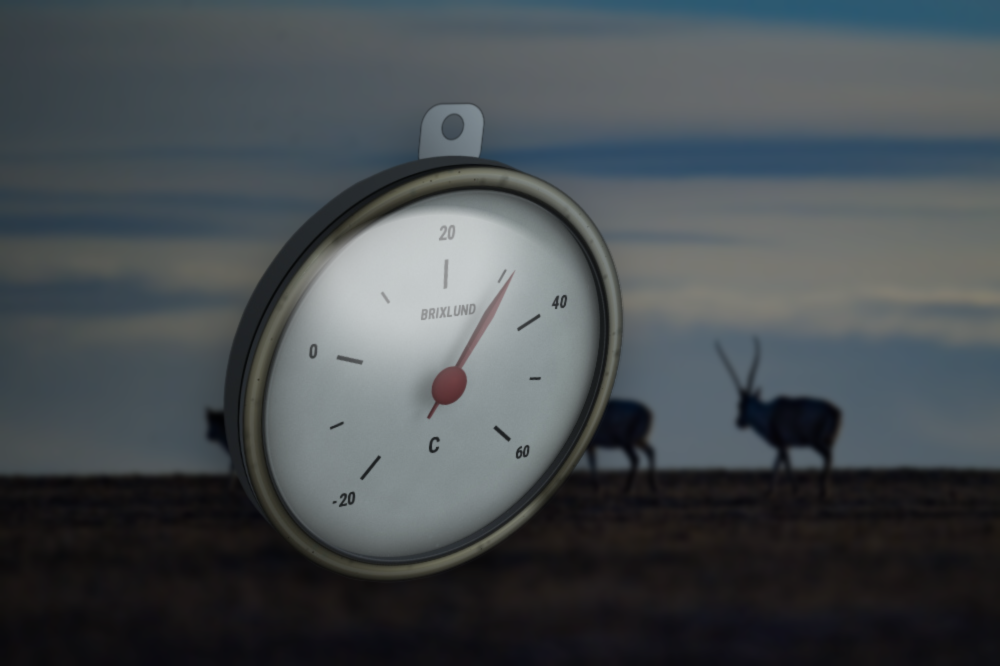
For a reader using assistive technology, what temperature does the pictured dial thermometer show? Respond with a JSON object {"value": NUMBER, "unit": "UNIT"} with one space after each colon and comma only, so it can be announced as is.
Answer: {"value": 30, "unit": "°C"}
